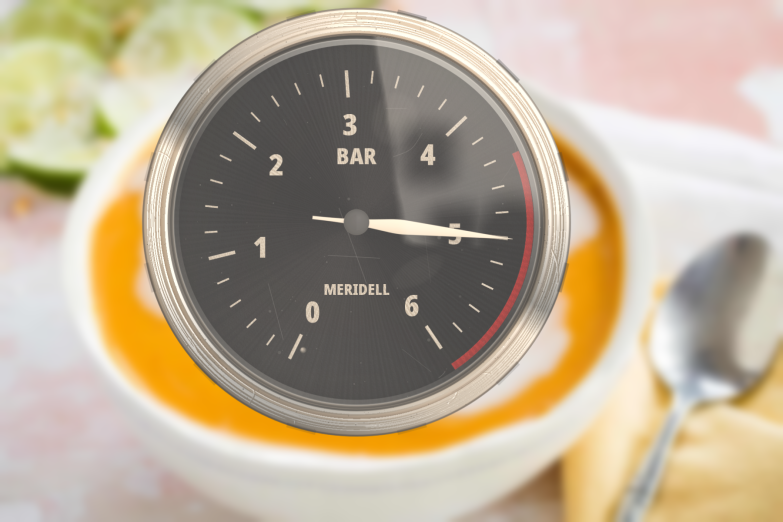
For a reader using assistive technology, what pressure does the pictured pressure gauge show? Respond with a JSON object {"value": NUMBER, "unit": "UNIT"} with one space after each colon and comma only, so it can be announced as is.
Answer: {"value": 5, "unit": "bar"}
